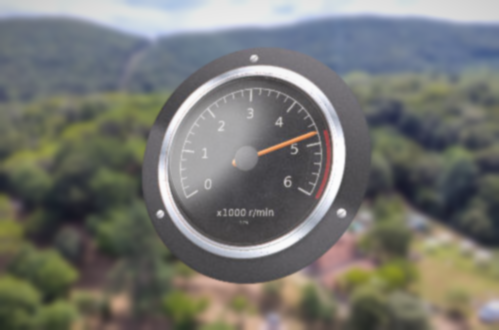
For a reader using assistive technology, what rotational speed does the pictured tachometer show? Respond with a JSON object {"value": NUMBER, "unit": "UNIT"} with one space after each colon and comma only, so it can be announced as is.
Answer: {"value": 4800, "unit": "rpm"}
